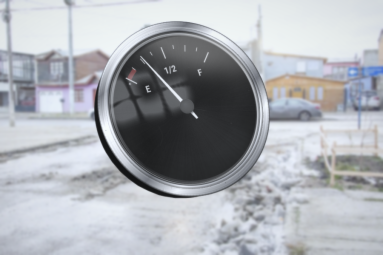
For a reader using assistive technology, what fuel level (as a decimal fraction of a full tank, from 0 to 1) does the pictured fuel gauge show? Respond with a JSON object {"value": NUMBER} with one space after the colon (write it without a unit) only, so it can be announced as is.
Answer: {"value": 0.25}
